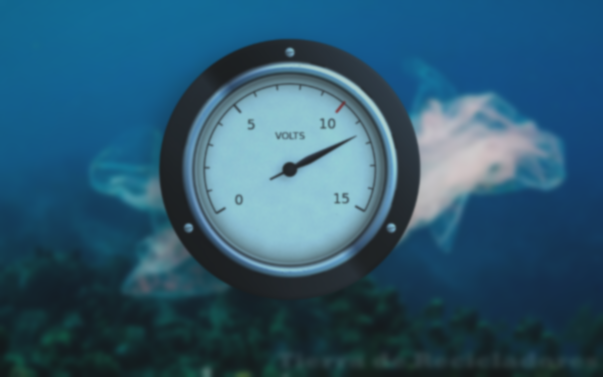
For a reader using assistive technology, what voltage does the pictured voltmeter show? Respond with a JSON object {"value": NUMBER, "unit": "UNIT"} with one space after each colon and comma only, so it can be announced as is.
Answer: {"value": 11.5, "unit": "V"}
